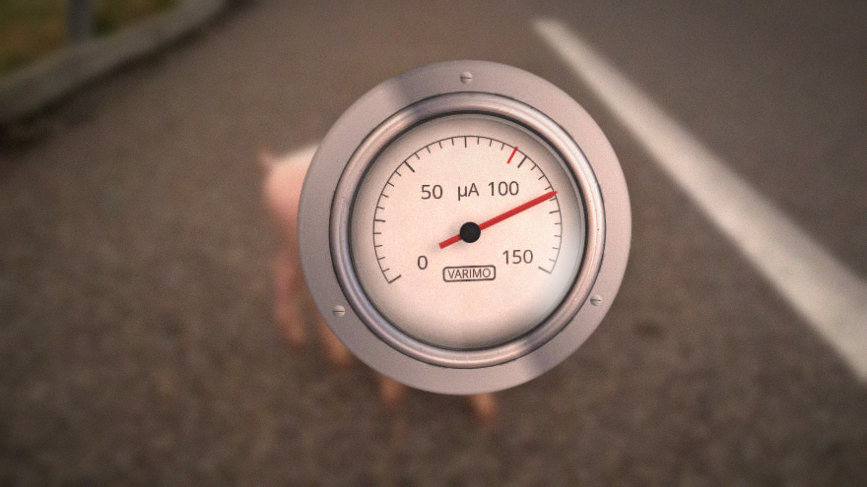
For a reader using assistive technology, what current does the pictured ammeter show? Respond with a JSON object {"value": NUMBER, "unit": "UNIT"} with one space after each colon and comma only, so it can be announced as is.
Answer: {"value": 117.5, "unit": "µA"}
